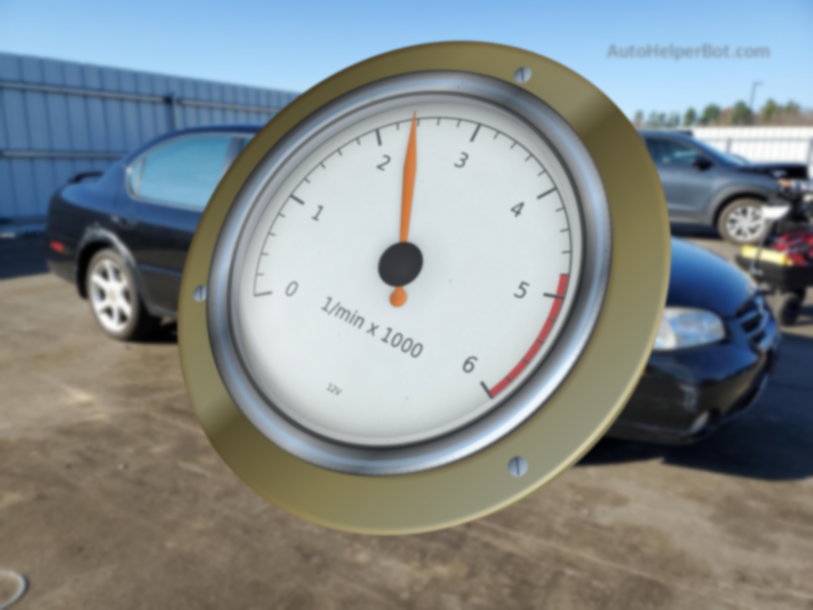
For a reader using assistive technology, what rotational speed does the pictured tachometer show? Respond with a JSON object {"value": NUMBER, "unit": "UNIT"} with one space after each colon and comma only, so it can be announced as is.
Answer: {"value": 2400, "unit": "rpm"}
